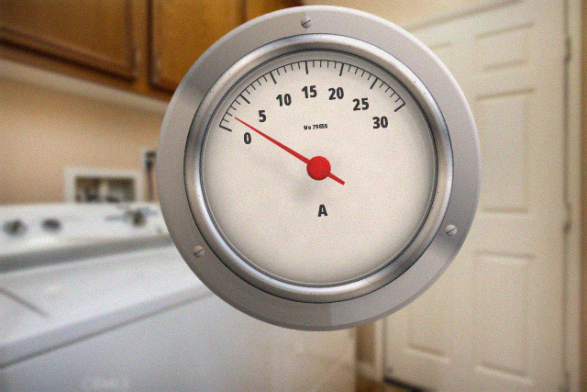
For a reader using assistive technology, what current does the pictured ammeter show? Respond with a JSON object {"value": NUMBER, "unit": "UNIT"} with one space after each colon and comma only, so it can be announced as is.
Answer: {"value": 2, "unit": "A"}
